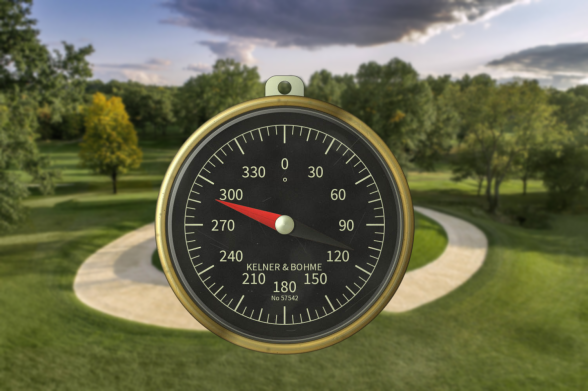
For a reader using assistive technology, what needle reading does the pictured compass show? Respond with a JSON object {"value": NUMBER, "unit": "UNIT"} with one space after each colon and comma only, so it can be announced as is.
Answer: {"value": 290, "unit": "°"}
